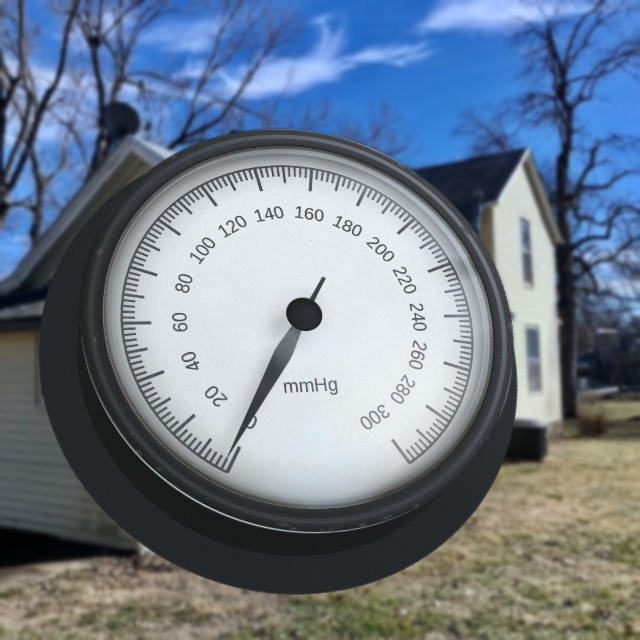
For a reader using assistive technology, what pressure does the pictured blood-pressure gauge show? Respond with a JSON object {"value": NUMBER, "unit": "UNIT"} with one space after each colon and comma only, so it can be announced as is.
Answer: {"value": 2, "unit": "mmHg"}
